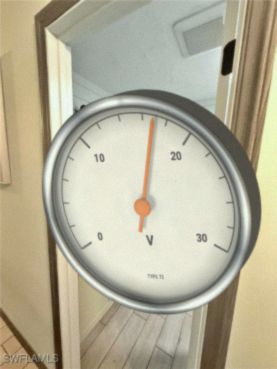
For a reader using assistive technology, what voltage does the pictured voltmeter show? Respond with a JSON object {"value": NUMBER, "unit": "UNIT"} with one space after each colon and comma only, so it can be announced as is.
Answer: {"value": 17, "unit": "V"}
